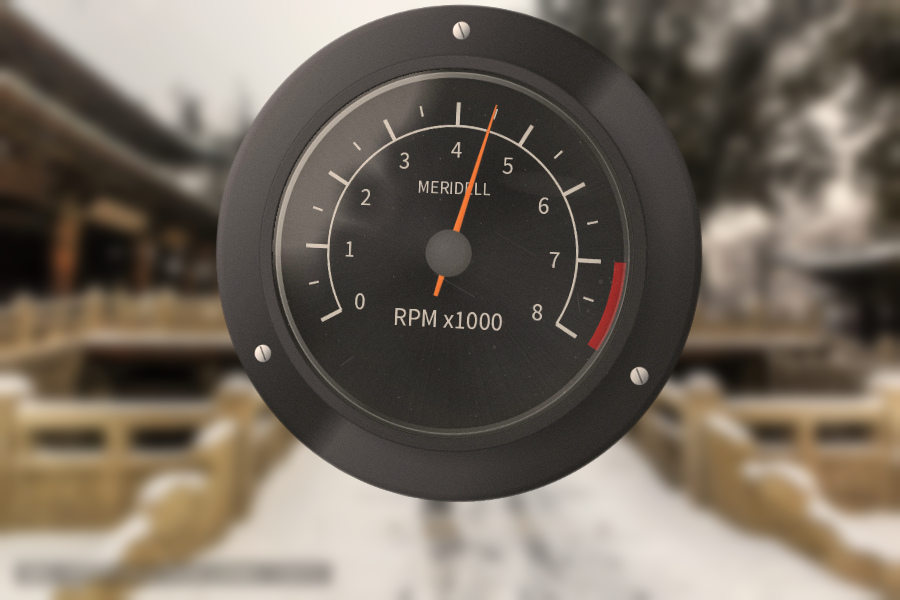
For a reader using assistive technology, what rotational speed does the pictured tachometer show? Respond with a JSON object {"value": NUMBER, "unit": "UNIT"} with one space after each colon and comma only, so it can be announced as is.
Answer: {"value": 4500, "unit": "rpm"}
